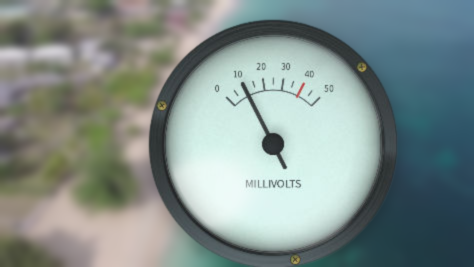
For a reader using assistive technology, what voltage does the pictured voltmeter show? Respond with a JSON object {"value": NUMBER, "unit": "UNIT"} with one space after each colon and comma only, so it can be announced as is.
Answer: {"value": 10, "unit": "mV"}
